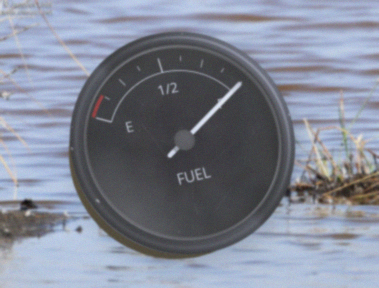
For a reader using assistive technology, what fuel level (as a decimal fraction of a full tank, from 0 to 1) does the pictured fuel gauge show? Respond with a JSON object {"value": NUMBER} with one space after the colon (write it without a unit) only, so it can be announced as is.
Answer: {"value": 1}
